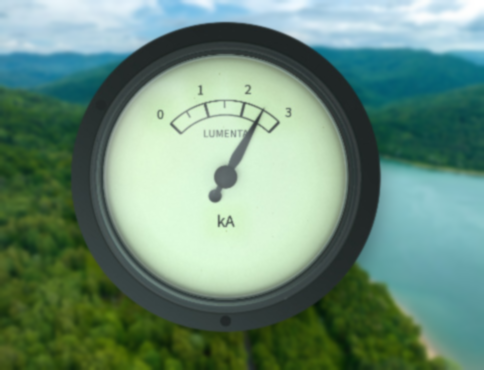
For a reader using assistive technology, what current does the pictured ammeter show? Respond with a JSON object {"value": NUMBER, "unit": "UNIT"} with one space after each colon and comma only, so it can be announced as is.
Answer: {"value": 2.5, "unit": "kA"}
